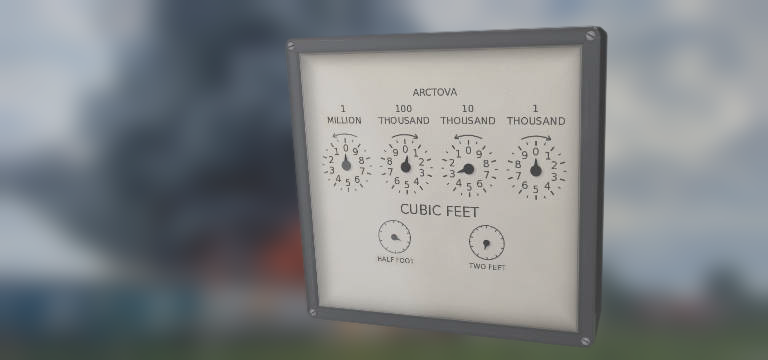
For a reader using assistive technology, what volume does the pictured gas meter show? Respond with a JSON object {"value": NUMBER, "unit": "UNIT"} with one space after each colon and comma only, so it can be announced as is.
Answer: {"value": 3000, "unit": "ft³"}
